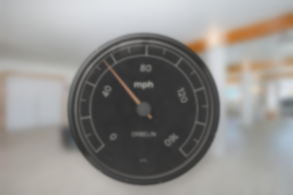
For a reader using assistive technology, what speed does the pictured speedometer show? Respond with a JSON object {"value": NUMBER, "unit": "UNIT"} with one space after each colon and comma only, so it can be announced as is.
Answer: {"value": 55, "unit": "mph"}
